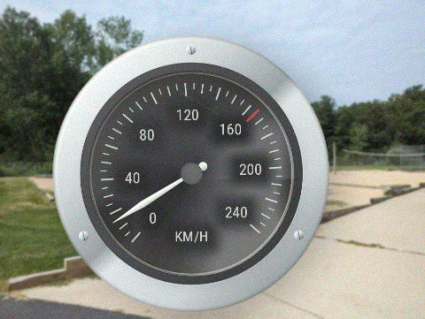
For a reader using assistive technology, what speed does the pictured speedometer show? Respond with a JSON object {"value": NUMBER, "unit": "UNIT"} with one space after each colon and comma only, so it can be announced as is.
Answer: {"value": 15, "unit": "km/h"}
